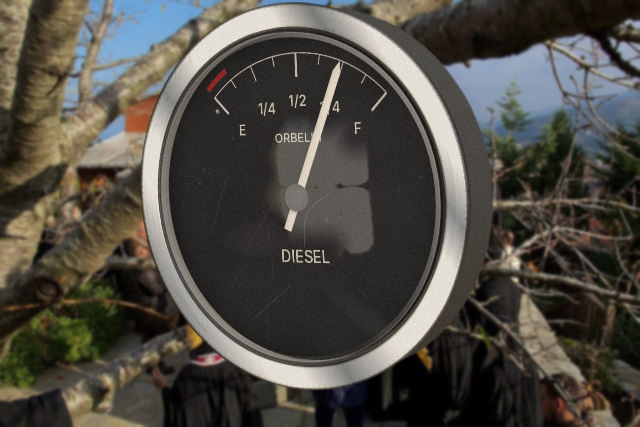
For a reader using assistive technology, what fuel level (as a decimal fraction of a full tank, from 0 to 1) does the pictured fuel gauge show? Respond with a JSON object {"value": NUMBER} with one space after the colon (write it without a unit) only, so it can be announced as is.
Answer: {"value": 0.75}
